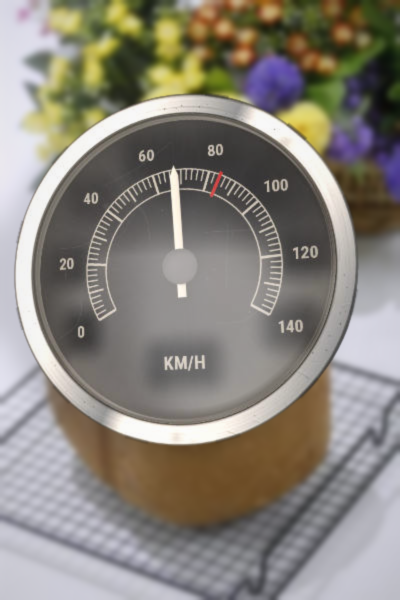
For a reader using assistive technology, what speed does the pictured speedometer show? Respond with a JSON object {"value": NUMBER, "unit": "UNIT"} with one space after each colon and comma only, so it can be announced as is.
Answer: {"value": 68, "unit": "km/h"}
